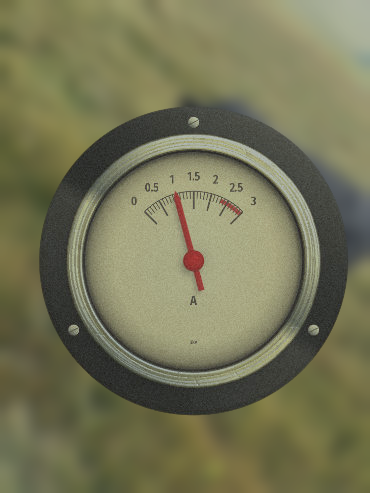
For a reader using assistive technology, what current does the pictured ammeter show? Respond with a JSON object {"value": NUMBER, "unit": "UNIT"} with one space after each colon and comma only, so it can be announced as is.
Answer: {"value": 1, "unit": "A"}
